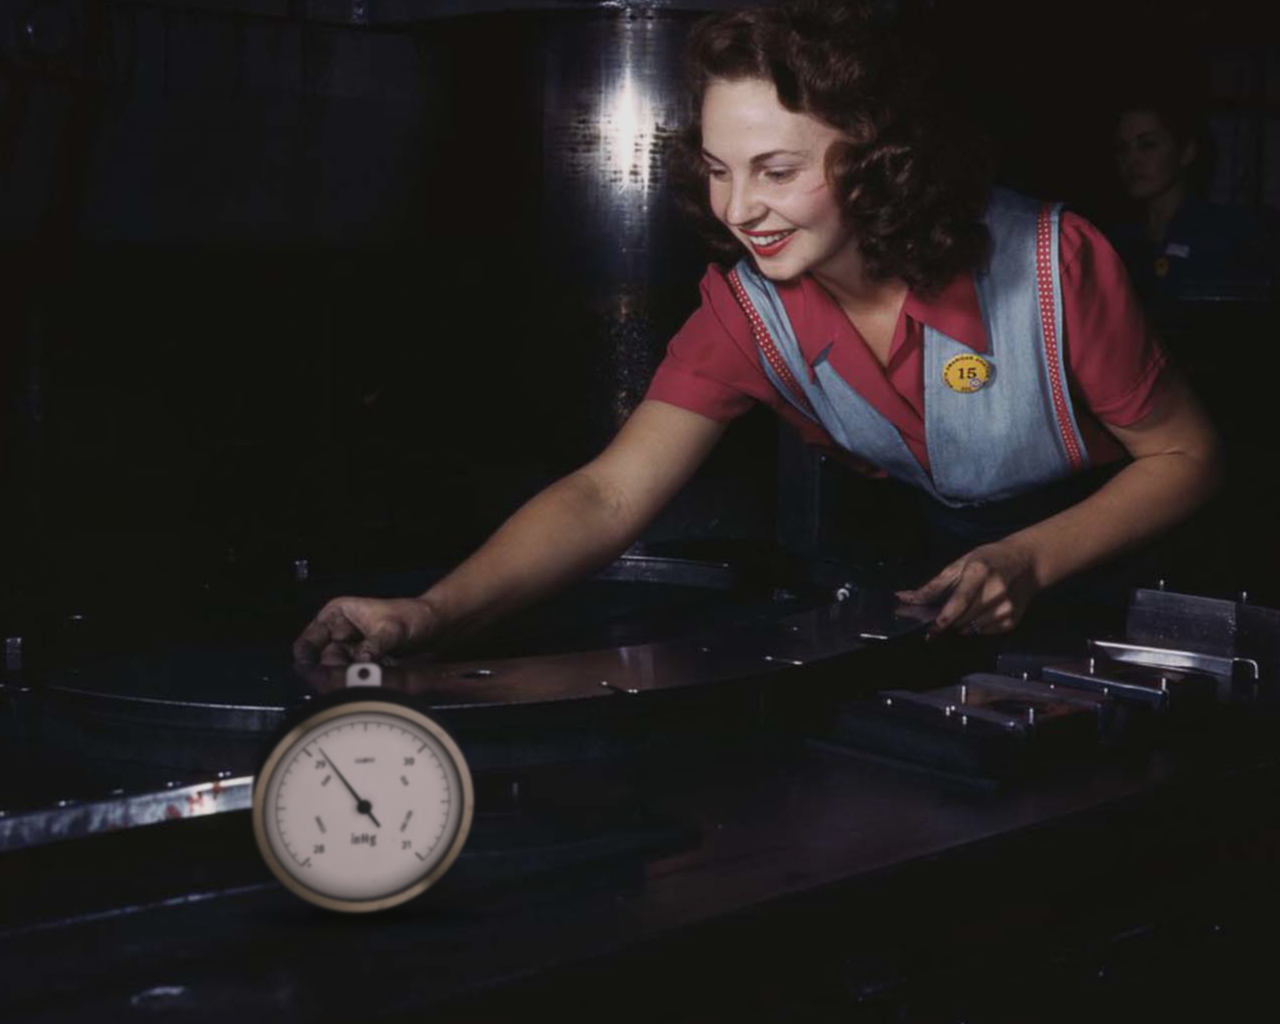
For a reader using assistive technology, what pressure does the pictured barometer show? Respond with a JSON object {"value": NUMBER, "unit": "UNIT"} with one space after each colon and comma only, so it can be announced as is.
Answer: {"value": 29.1, "unit": "inHg"}
